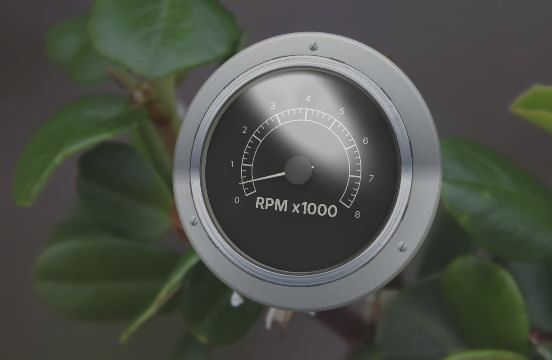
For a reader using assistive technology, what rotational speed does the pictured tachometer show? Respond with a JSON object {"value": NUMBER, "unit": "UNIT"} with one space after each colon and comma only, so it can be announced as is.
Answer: {"value": 400, "unit": "rpm"}
